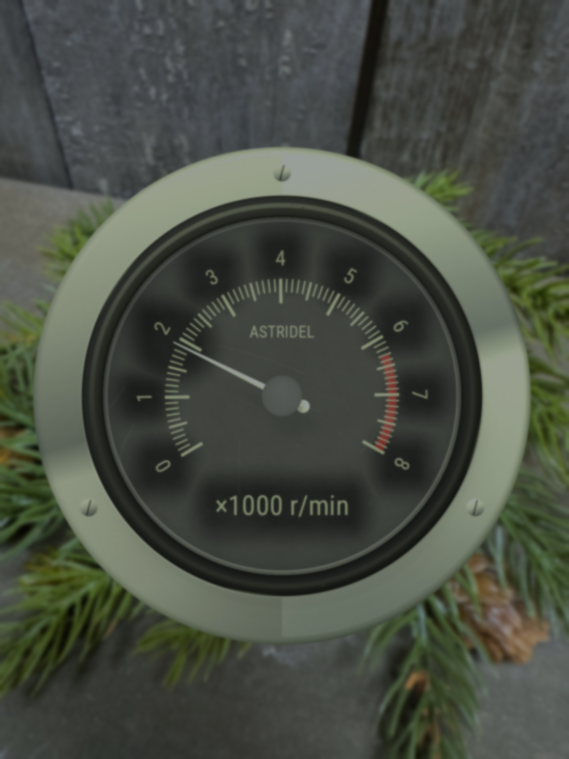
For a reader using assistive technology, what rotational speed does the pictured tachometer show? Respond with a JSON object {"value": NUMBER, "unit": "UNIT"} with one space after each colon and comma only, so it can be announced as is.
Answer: {"value": 1900, "unit": "rpm"}
